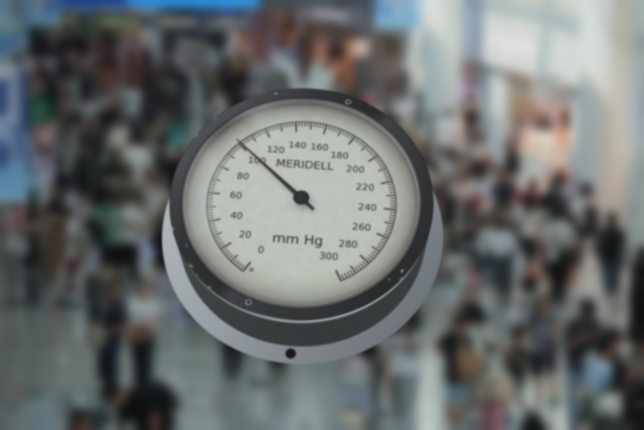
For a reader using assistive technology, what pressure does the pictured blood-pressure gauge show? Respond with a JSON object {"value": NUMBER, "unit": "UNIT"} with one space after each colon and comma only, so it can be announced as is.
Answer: {"value": 100, "unit": "mmHg"}
